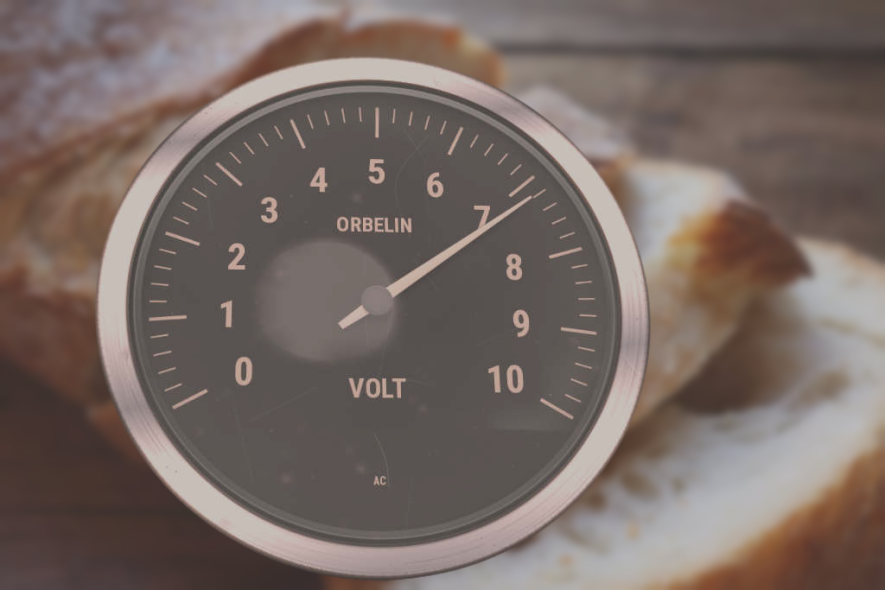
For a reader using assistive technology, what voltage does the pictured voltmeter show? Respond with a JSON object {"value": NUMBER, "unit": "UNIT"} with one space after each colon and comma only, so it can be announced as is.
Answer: {"value": 7.2, "unit": "V"}
